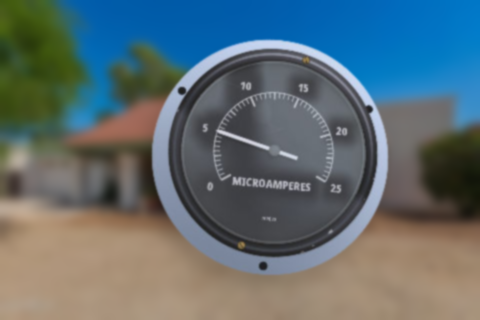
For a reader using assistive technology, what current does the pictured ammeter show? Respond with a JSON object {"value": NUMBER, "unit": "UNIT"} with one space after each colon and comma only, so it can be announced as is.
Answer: {"value": 5, "unit": "µA"}
